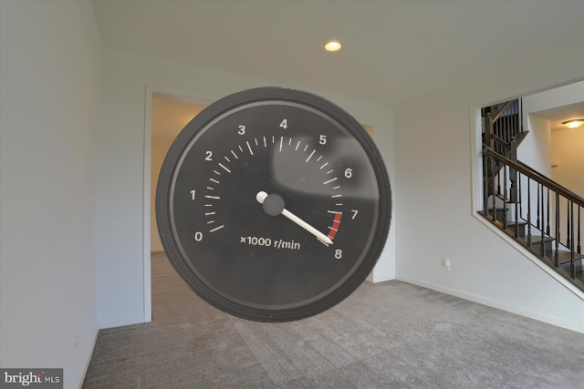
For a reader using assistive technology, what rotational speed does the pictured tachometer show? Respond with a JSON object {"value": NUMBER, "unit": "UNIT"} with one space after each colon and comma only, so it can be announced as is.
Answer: {"value": 7875, "unit": "rpm"}
